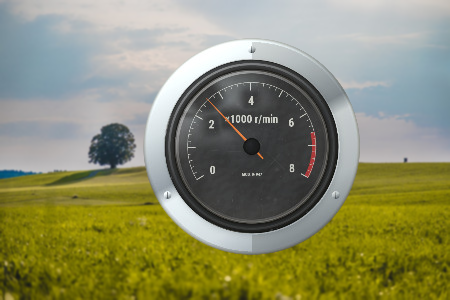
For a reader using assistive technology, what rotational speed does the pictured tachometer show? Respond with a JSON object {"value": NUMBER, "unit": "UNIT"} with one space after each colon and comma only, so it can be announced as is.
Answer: {"value": 2600, "unit": "rpm"}
